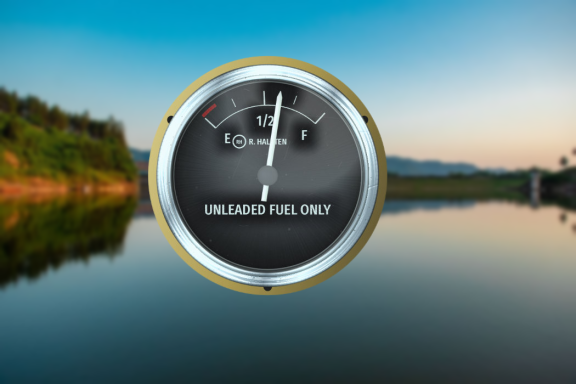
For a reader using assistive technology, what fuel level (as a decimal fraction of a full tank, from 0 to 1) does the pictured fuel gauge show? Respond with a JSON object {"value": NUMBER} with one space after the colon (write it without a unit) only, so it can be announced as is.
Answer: {"value": 0.625}
